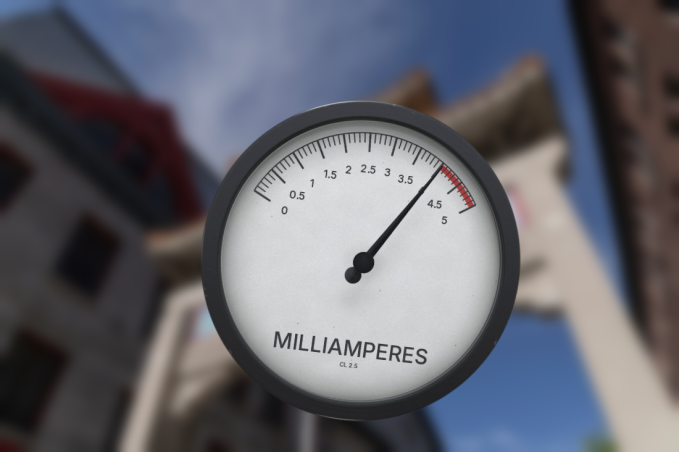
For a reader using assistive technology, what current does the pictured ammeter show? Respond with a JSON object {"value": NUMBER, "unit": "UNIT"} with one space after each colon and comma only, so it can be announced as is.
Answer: {"value": 4, "unit": "mA"}
